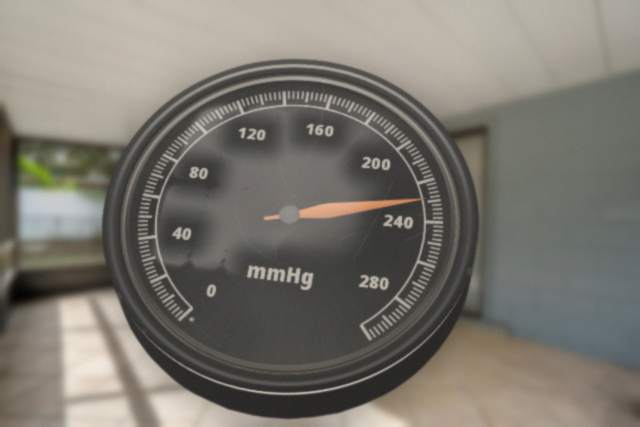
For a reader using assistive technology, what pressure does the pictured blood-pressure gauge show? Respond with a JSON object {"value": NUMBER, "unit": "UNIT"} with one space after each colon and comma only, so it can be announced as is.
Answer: {"value": 230, "unit": "mmHg"}
